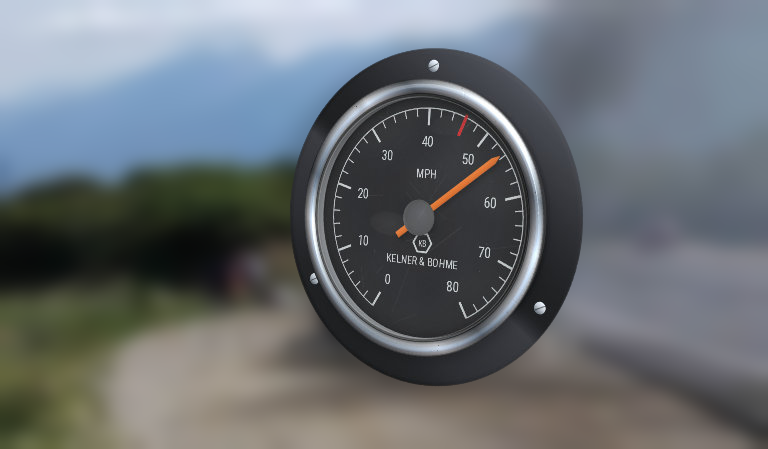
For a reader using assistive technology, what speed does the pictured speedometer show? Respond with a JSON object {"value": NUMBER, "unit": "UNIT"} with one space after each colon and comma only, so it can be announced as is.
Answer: {"value": 54, "unit": "mph"}
